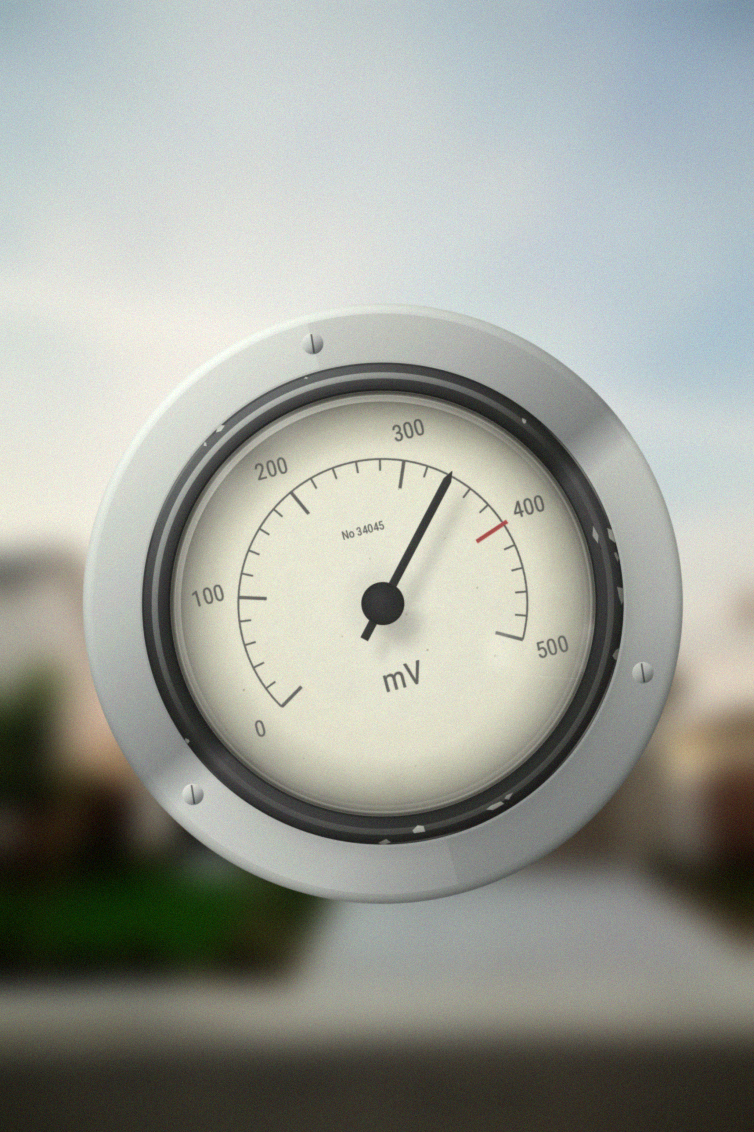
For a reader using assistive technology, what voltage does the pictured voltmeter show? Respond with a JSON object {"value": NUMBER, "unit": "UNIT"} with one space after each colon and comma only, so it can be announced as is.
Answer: {"value": 340, "unit": "mV"}
